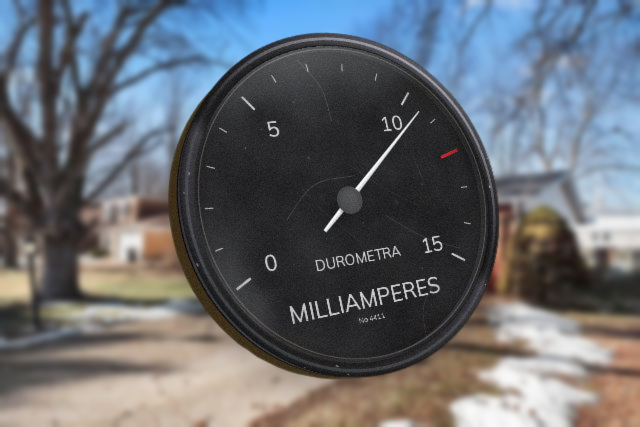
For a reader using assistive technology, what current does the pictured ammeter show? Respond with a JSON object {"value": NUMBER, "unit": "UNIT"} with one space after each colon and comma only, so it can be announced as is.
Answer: {"value": 10.5, "unit": "mA"}
